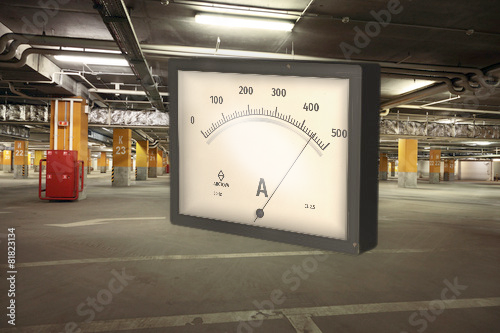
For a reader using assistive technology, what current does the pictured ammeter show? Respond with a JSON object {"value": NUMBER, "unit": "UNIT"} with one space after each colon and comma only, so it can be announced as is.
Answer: {"value": 450, "unit": "A"}
